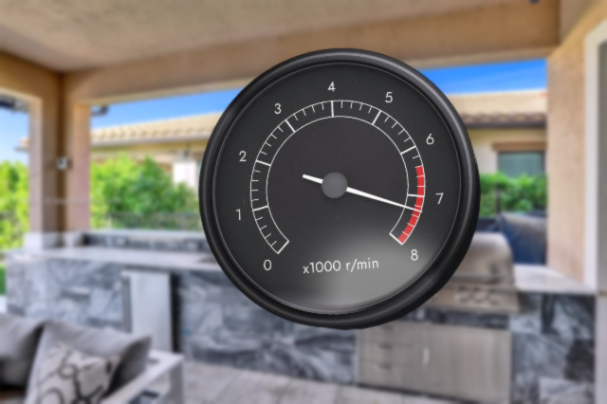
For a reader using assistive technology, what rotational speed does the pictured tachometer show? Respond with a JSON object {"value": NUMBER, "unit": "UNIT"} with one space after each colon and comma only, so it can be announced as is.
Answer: {"value": 7300, "unit": "rpm"}
